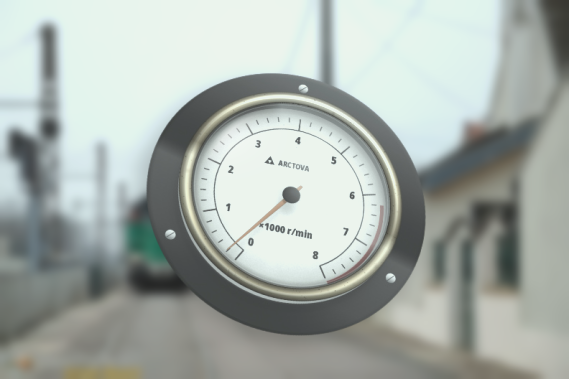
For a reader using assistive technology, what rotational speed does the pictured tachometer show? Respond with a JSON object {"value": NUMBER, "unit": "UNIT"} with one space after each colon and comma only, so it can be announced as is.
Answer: {"value": 200, "unit": "rpm"}
